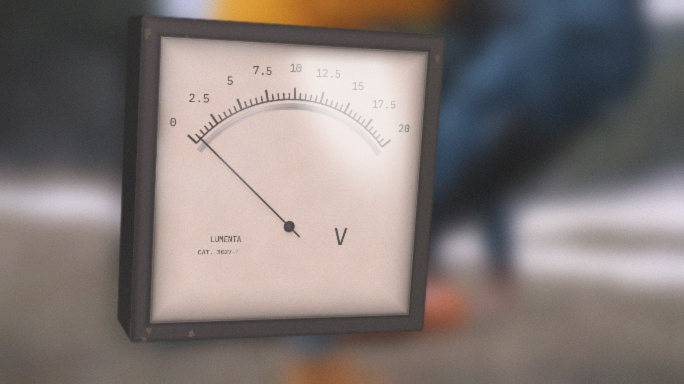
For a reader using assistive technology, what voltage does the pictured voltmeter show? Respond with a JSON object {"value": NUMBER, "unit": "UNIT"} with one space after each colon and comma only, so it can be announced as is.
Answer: {"value": 0.5, "unit": "V"}
